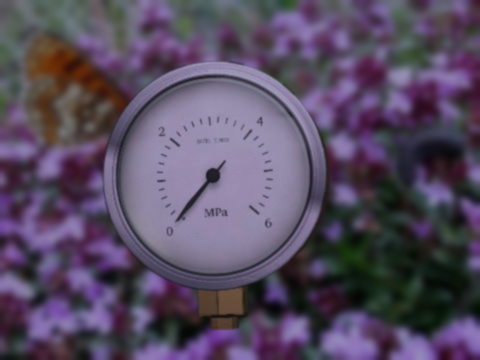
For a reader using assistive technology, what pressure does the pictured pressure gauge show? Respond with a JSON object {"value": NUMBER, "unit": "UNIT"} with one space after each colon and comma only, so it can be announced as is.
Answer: {"value": 0, "unit": "MPa"}
